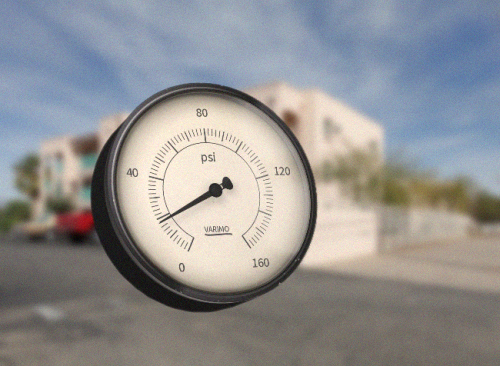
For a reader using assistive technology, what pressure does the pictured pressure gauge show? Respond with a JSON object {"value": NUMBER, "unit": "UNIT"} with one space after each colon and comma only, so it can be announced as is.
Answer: {"value": 18, "unit": "psi"}
